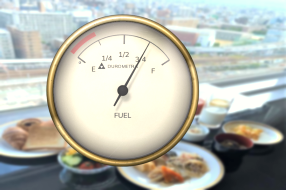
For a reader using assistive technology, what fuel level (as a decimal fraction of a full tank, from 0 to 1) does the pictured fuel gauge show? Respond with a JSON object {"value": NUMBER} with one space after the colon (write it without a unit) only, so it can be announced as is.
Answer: {"value": 0.75}
